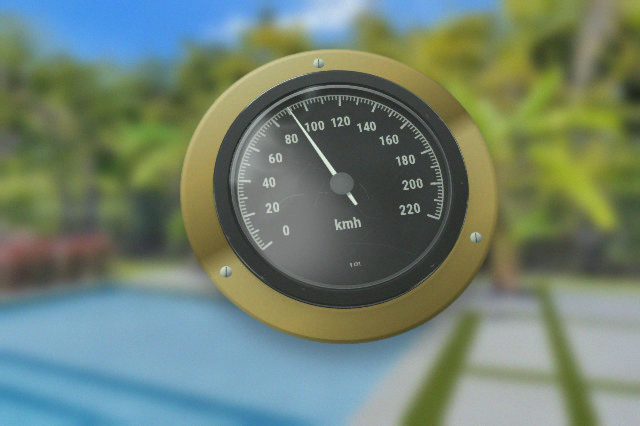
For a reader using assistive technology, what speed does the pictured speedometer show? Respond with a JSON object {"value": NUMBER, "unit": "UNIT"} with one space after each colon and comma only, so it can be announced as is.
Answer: {"value": 90, "unit": "km/h"}
